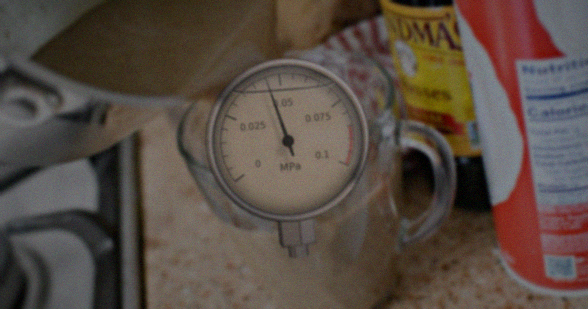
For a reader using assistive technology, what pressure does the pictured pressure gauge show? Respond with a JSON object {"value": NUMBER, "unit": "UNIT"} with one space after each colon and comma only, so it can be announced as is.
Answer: {"value": 0.045, "unit": "MPa"}
